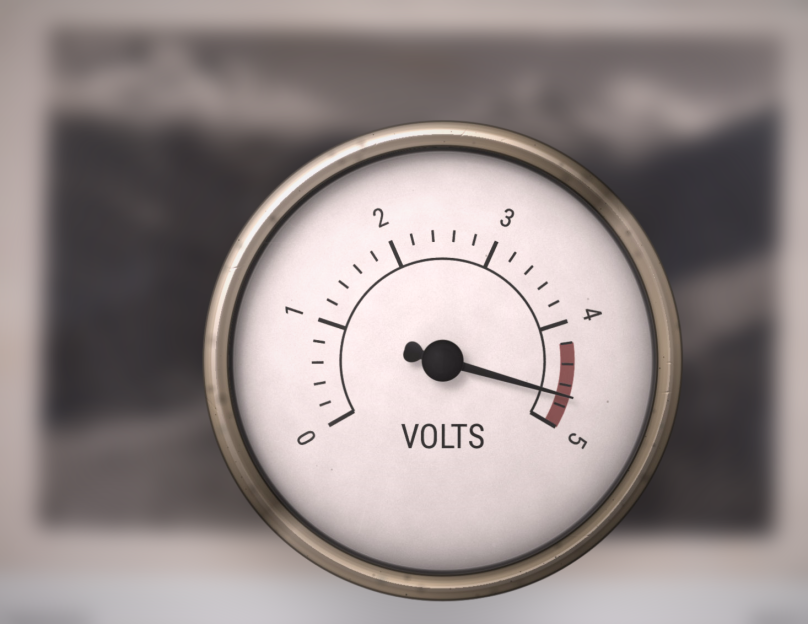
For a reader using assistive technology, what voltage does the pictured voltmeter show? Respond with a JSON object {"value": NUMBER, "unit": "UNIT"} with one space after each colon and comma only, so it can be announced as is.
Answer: {"value": 4.7, "unit": "V"}
